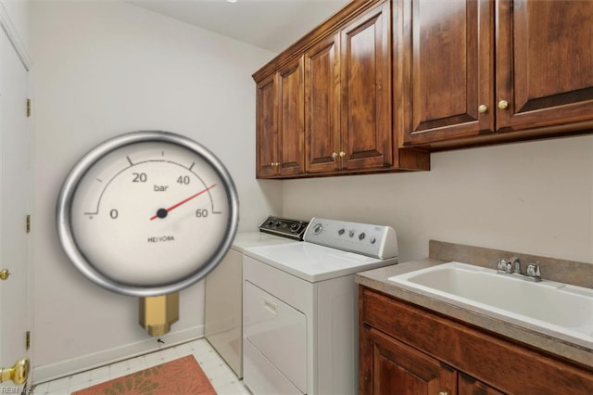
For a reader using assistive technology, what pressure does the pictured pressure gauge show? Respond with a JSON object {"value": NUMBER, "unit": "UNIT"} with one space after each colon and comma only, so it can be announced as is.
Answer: {"value": 50, "unit": "bar"}
